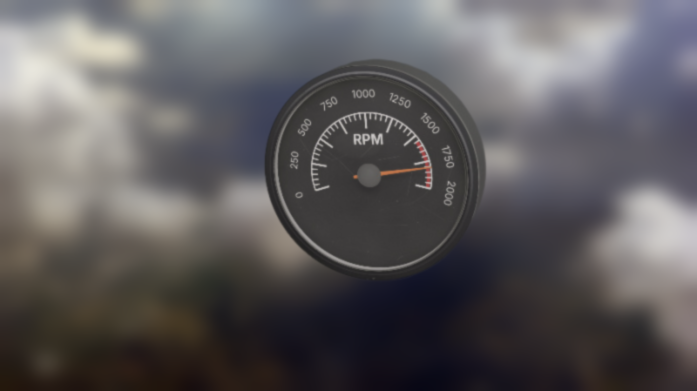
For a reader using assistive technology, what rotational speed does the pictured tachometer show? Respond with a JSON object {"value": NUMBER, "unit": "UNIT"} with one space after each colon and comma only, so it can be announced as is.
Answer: {"value": 1800, "unit": "rpm"}
